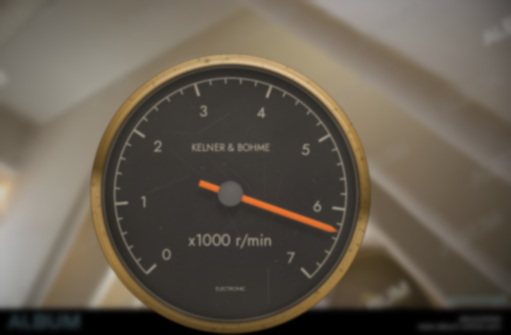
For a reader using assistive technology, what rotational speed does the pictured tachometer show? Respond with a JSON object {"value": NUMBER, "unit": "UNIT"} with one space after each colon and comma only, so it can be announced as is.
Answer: {"value": 6300, "unit": "rpm"}
